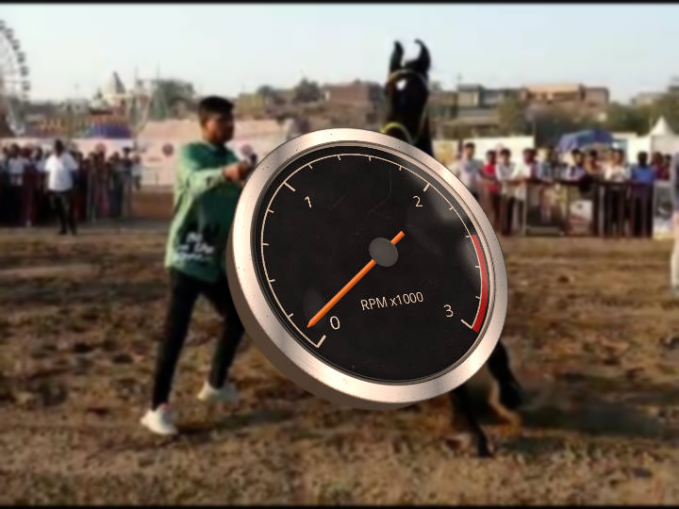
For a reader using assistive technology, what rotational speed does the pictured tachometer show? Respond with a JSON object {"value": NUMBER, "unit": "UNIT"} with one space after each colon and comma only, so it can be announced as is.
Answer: {"value": 100, "unit": "rpm"}
